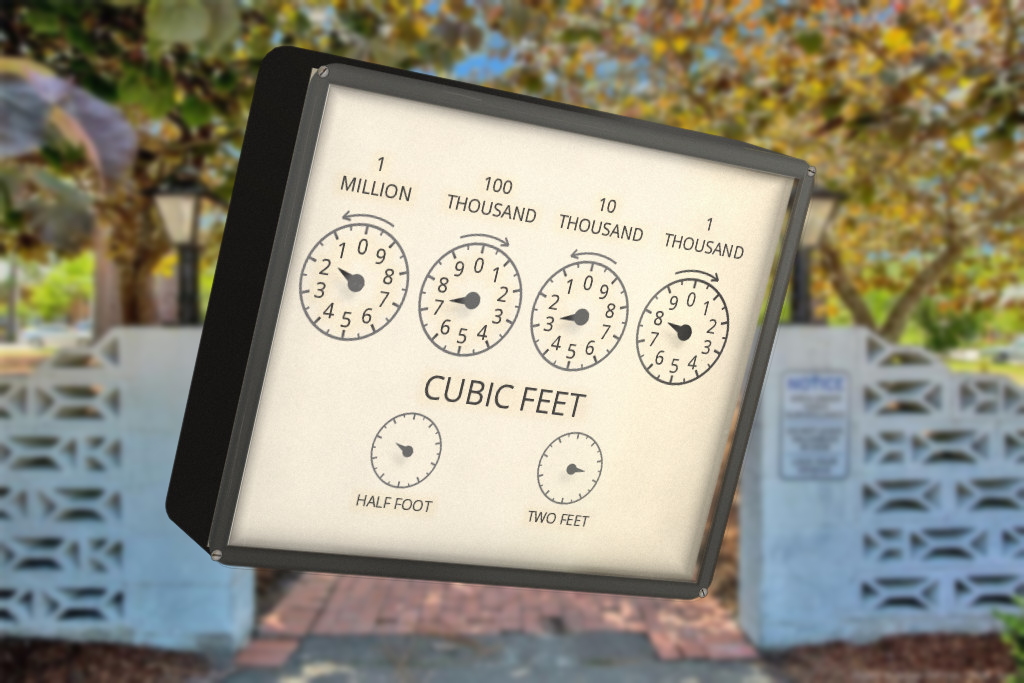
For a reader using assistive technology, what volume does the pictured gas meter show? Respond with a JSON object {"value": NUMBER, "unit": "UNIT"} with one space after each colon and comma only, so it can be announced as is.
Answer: {"value": 172800, "unit": "ft³"}
